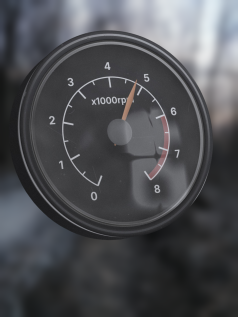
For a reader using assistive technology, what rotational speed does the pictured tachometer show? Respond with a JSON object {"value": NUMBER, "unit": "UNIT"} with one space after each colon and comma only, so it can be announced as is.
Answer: {"value": 4750, "unit": "rpm"}
